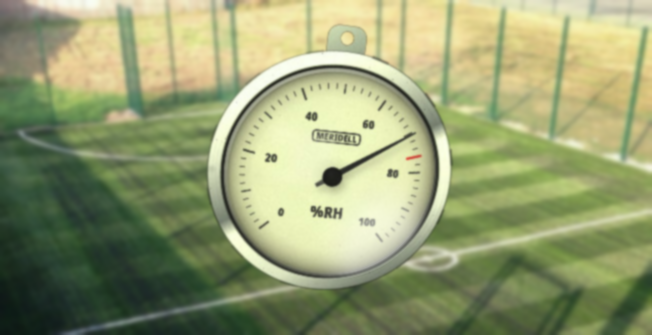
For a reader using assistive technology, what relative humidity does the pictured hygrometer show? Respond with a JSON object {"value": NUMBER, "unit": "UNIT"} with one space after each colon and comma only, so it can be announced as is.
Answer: {"value": 70, "unit": "%"}
